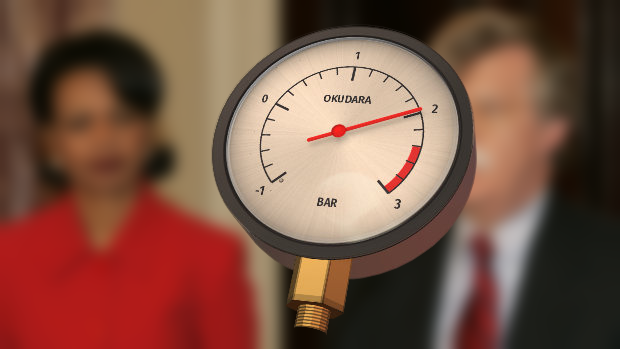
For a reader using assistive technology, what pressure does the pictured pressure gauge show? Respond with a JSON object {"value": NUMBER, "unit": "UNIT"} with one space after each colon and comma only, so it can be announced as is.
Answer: {"value": 2, "unit": "bar"}
